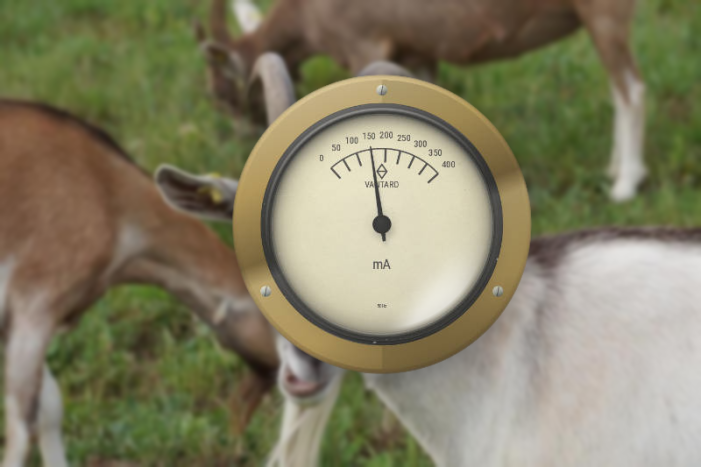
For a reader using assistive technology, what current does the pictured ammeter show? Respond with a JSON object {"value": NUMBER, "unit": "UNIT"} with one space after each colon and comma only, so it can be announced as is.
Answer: {"value": 150, "unit": "mA"}
